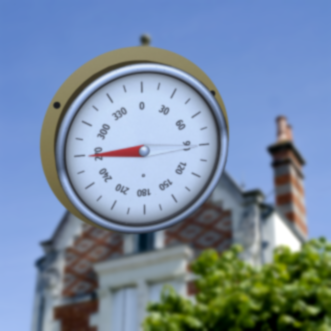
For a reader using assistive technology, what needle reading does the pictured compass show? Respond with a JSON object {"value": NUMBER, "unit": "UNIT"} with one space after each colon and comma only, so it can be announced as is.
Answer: {"value": 270, "unit": "°"}
